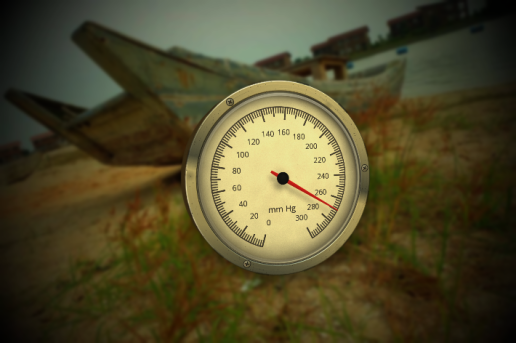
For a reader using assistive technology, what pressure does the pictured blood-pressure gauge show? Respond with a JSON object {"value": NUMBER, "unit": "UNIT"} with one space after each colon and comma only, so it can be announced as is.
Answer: {"value": 270, "unit": "mmHg"}
